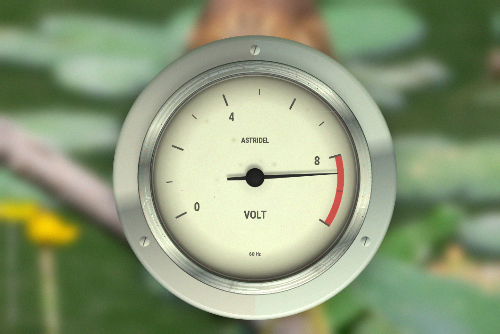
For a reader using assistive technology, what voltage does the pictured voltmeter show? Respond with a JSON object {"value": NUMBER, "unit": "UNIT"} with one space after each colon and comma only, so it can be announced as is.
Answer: {"value": 8.5, "unit": "V"}
